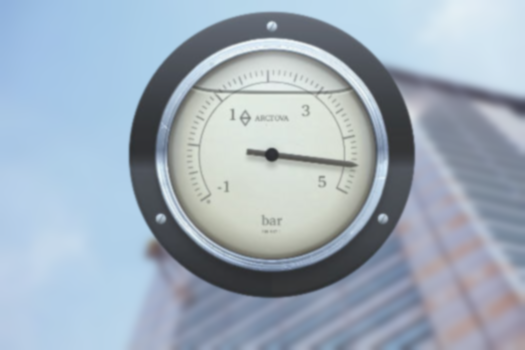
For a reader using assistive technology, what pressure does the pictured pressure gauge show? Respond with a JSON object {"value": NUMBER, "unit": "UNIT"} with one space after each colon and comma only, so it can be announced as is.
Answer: {"value": 4.5, "unit": "bar"}
